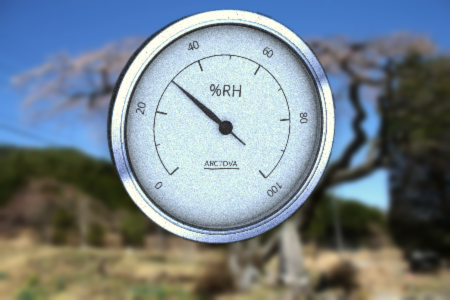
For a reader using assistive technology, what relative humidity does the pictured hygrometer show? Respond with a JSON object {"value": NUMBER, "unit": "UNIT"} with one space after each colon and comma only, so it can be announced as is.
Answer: {"value": 30, "unit": "%"}
